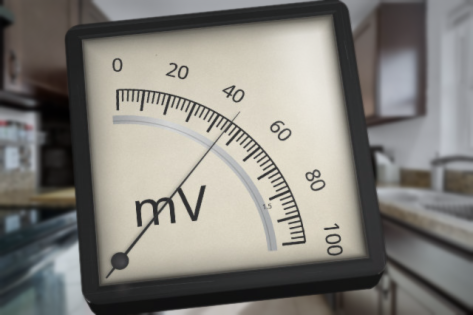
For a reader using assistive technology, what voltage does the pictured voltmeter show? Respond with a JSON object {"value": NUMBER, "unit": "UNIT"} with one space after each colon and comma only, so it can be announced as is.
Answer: {"value": 46, "unit": "mV"}
